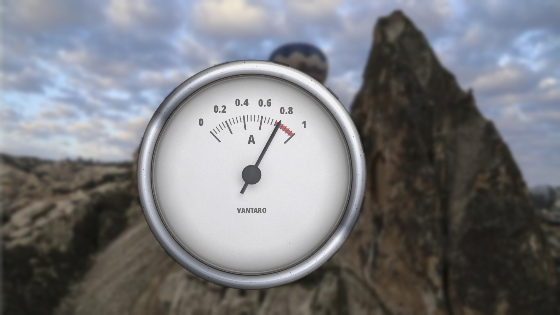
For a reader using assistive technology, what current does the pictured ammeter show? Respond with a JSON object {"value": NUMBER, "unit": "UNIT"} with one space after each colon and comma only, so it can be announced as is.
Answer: {"value": 0.8, "unit": "A"}
